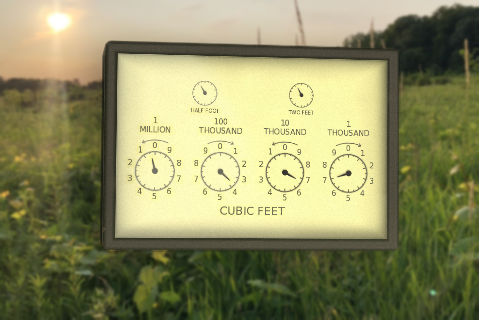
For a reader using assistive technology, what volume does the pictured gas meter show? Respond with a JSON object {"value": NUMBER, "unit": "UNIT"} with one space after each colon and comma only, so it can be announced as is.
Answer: {"value": 36700, "unit": "ft³"}
